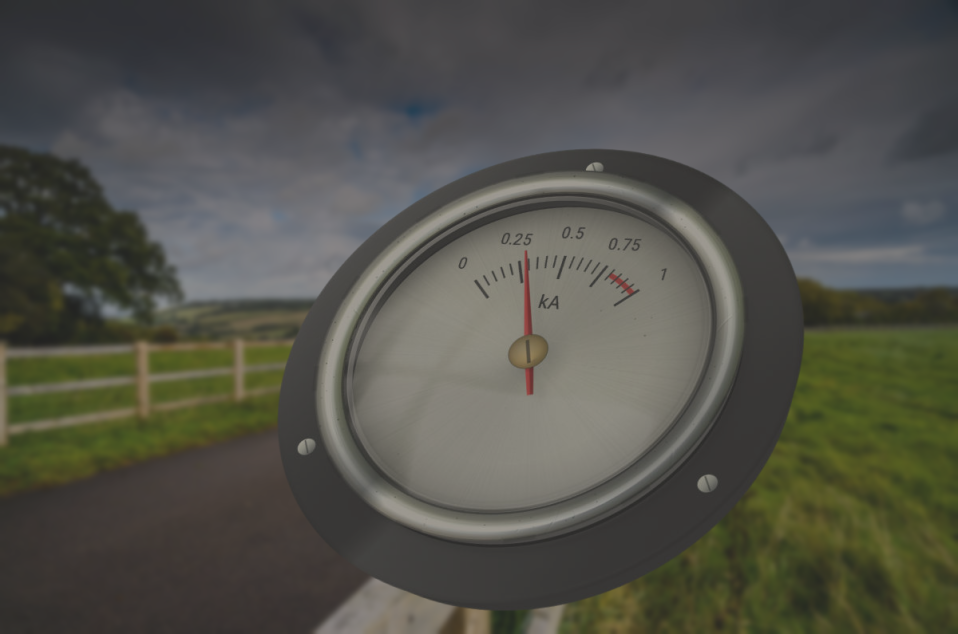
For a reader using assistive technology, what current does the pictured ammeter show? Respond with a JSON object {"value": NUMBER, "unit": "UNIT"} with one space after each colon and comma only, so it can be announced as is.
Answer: {"value": 0.3, "unit": "kA"}
